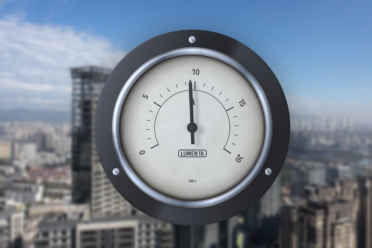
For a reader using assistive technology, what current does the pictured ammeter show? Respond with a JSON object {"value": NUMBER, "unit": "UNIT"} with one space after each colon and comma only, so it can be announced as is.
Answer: {"value": 9.5, "unit": "A"}
